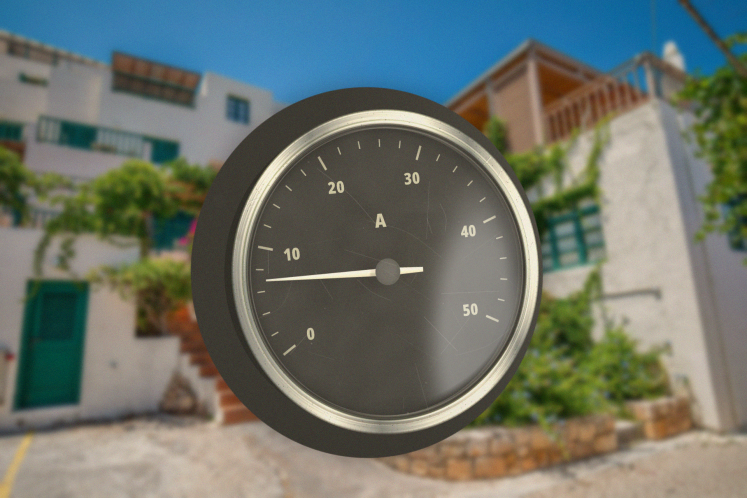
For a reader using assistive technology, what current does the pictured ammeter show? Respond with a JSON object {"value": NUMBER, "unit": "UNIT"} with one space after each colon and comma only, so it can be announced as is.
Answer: {"value": 7, "unit": "A"}
